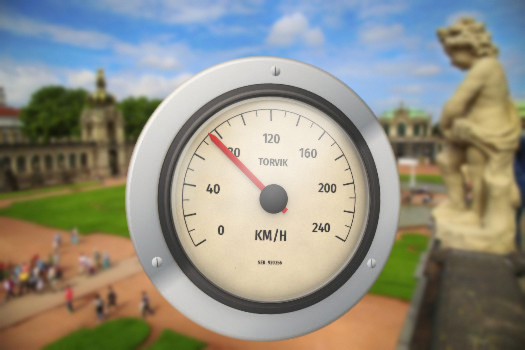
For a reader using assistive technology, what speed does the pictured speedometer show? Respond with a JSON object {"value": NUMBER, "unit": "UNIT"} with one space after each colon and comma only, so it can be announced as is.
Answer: {"value": 75, "unit": "km/h"}
